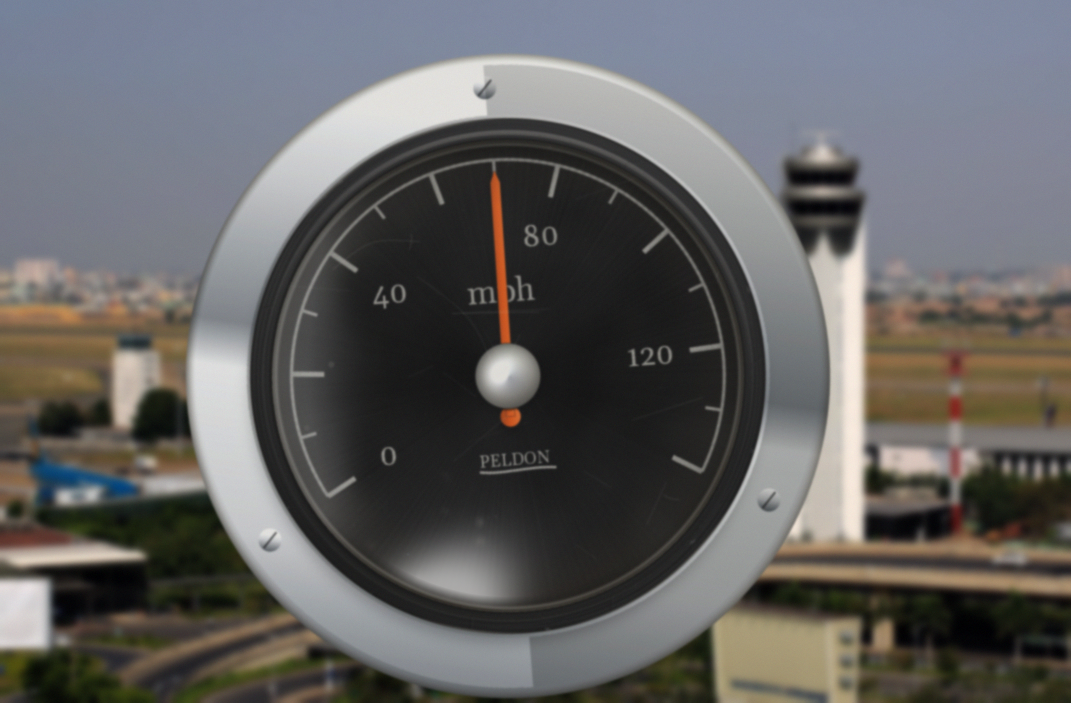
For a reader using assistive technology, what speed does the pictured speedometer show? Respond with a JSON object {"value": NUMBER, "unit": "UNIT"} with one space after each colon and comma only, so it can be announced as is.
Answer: {"value": 70, "unit": "mph"}
